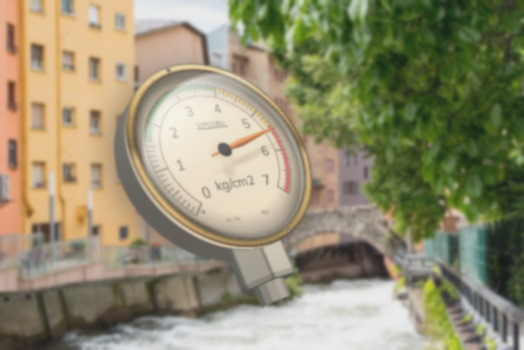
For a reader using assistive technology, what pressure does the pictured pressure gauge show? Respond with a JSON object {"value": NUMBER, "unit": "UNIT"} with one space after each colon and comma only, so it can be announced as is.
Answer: {"value": 5.5, "unit": "kg/cm²"}
